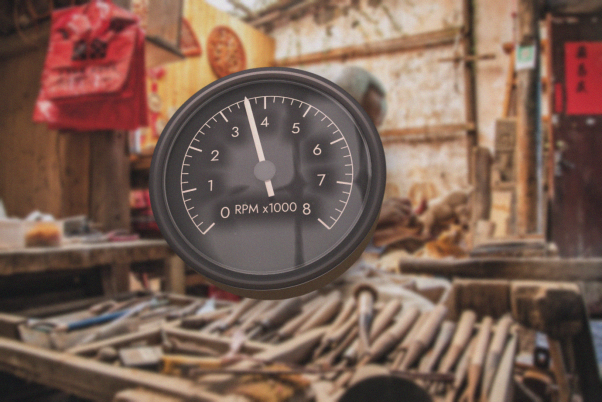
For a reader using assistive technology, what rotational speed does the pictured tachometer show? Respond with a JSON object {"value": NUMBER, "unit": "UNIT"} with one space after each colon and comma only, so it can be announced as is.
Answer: {"value": 3600, "unit": "rpm"}
